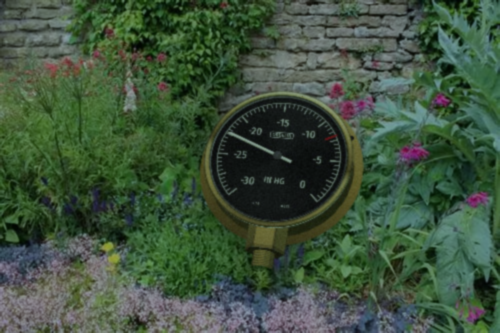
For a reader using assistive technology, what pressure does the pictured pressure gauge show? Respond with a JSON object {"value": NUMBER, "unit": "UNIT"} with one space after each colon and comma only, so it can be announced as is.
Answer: {"value": -22.5, "unit": "inHg"}
